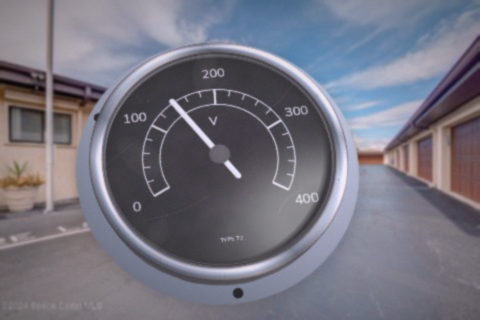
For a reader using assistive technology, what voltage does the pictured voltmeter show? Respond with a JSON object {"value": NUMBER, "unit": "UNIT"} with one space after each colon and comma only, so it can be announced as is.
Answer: {"value": 140, "unit": "V"}
